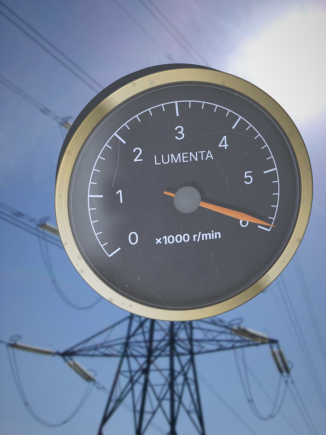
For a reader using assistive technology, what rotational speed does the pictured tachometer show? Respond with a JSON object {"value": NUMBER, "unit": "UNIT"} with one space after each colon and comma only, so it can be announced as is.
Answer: {"value": 5900, "unit": "rpm"}
